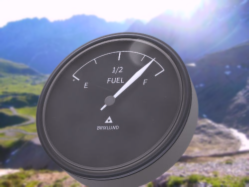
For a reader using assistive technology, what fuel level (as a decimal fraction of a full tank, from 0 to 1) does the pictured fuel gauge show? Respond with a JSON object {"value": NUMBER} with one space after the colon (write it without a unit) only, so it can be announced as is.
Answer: {"value": 0.875}
